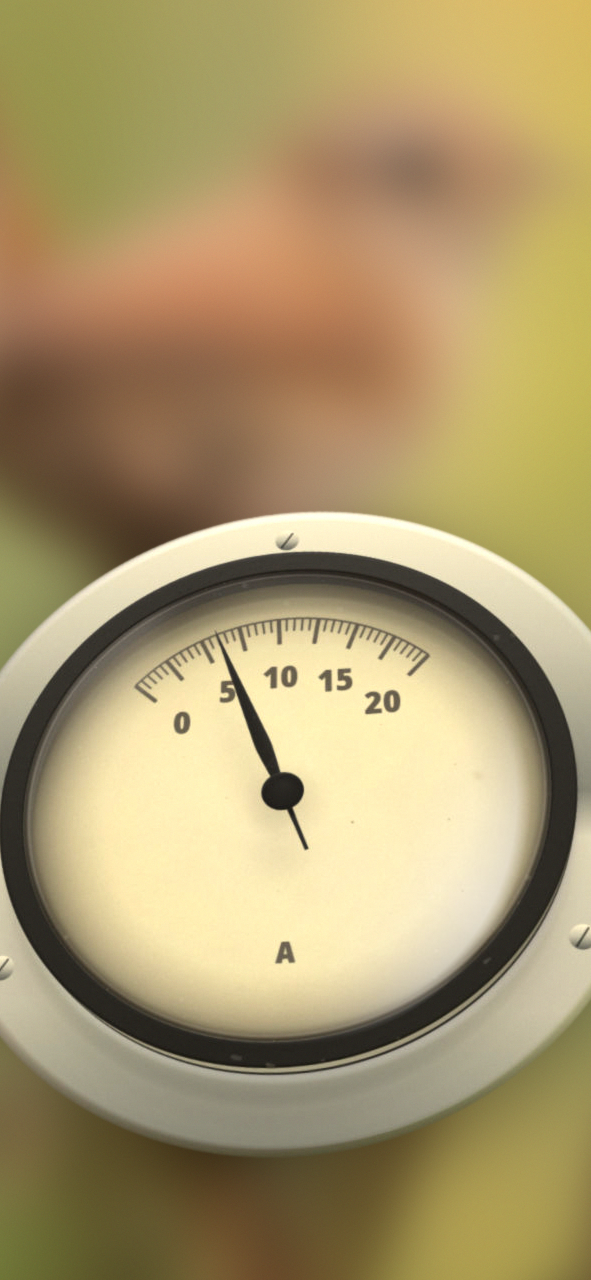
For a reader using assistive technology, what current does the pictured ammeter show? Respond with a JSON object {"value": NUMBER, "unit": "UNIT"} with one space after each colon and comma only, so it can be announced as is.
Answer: {"value": 6, "unit": "A"}
